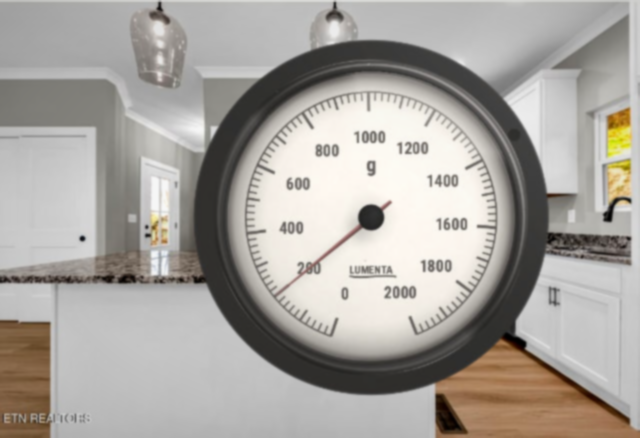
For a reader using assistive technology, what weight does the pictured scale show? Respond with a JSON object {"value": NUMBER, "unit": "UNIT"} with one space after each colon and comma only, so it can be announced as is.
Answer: {"value": 200, "unit": "g"}
